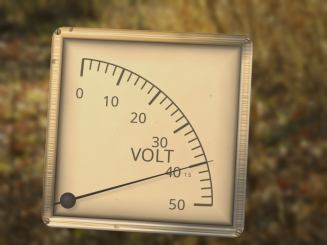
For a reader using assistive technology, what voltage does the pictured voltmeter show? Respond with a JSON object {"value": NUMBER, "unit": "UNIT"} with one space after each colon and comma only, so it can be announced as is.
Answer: {"value": 40, "unit": "V"}
